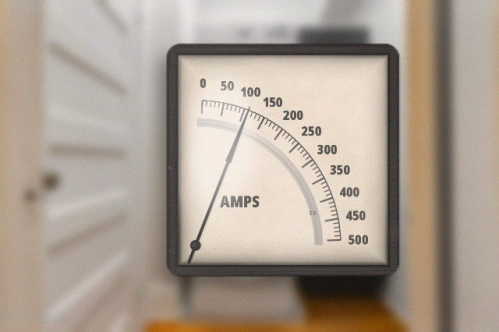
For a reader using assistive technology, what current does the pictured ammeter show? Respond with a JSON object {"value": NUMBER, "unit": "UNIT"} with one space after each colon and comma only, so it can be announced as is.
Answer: {"value": 110, "unit": "A"}
